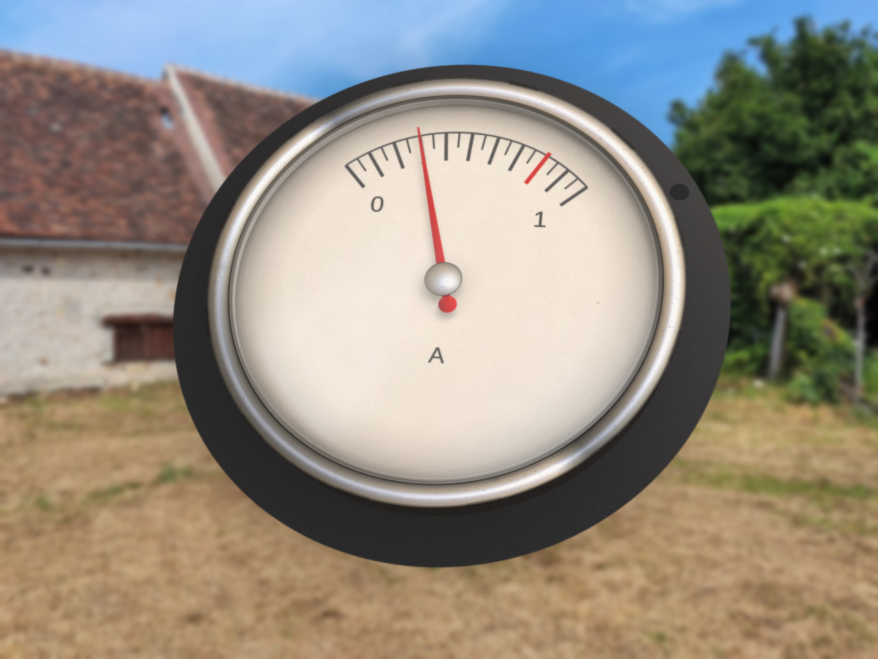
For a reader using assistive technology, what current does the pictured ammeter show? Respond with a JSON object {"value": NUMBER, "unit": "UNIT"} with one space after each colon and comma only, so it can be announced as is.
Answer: {"value": 0.3, "unit": "A"}
